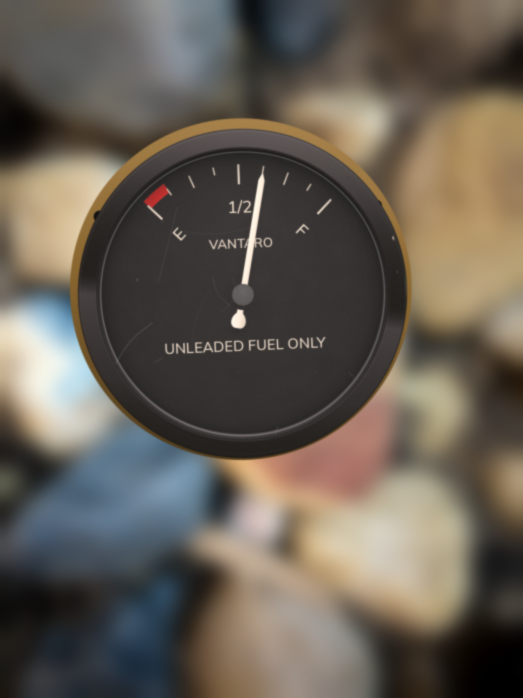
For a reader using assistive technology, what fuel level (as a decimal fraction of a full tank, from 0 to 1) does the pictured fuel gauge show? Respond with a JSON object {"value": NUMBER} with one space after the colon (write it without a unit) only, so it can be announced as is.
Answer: {"value": 0.625}
